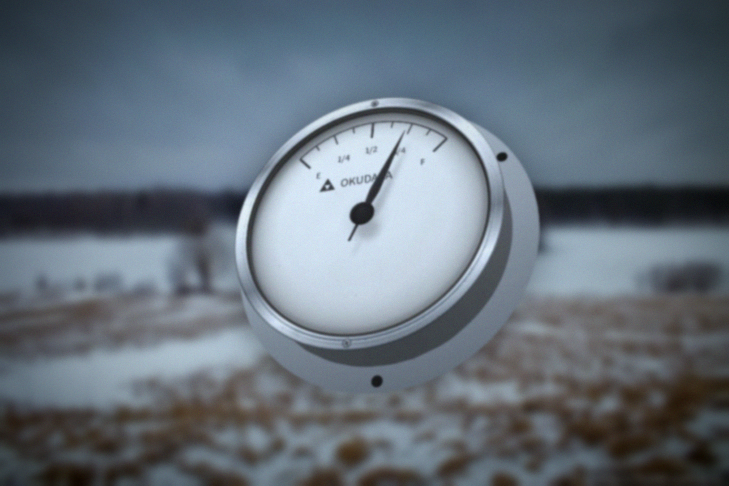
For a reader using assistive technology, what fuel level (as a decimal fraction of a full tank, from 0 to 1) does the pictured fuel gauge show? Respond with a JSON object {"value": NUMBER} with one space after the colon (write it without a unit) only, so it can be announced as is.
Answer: {"value": 0.75}
